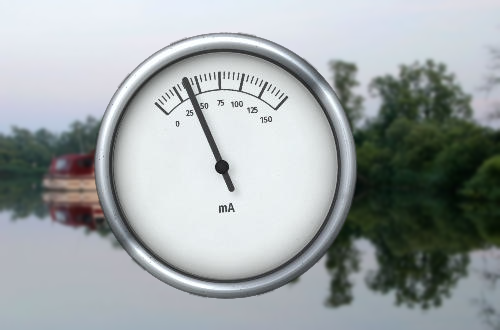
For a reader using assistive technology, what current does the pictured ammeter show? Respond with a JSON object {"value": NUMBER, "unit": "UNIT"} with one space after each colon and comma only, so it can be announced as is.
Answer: {"value": 40, "unit": "mA"}
